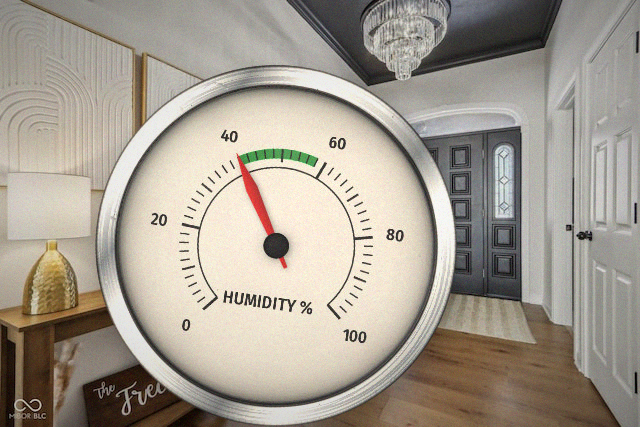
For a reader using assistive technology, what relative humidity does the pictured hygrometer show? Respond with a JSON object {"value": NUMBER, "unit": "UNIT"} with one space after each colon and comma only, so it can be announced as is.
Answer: {"value": 40, "unit": "%"}
